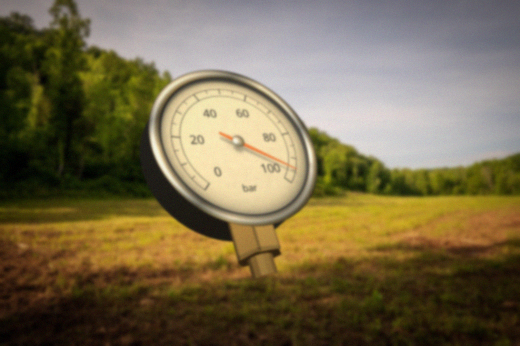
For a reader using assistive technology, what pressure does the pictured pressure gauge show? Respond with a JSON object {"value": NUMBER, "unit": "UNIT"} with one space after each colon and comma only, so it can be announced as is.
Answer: {"value": 95, "unit": "bar"}
